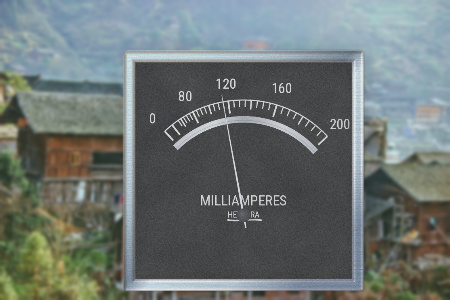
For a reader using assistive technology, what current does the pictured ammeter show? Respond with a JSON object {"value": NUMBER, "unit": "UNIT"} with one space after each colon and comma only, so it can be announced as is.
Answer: {"value": 115, "unit": "mA"}
